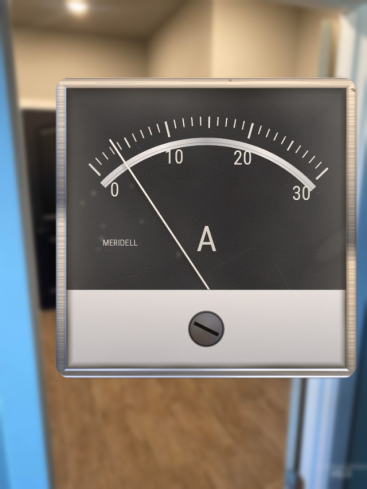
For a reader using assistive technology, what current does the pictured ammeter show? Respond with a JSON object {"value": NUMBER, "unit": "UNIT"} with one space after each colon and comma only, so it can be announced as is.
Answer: {"value": 3.5, "unit": "A"}
